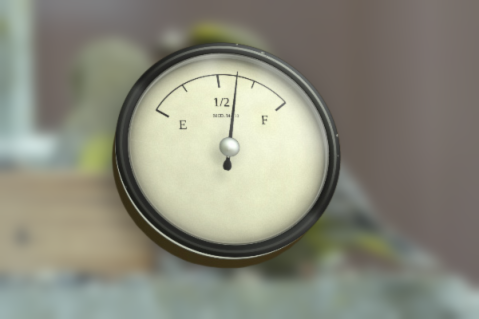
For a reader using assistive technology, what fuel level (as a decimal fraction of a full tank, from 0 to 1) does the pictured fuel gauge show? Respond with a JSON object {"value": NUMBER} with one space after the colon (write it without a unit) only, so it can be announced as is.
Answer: {"value": 0.625}
